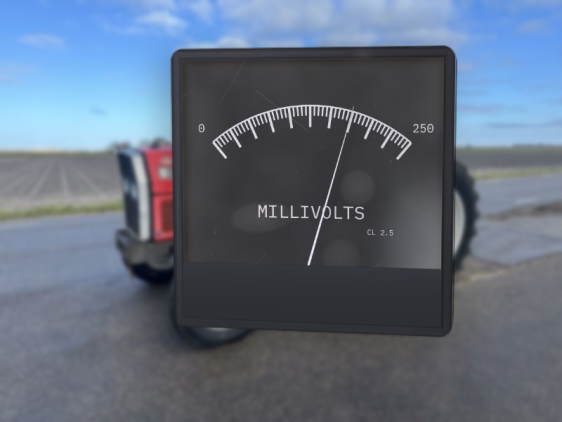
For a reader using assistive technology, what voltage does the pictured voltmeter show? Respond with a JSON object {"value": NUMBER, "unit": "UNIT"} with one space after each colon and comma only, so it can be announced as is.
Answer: {"value": 175, "unit": "mV"}
